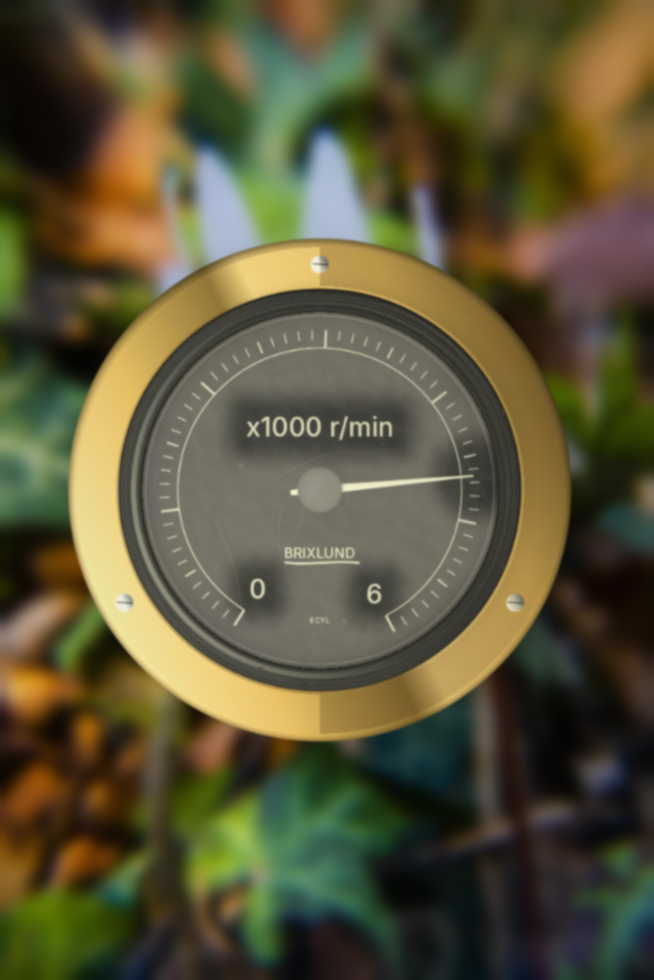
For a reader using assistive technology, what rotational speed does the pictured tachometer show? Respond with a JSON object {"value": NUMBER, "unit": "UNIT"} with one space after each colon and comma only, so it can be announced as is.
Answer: {"value": 4650, "unit": "rpm"}
